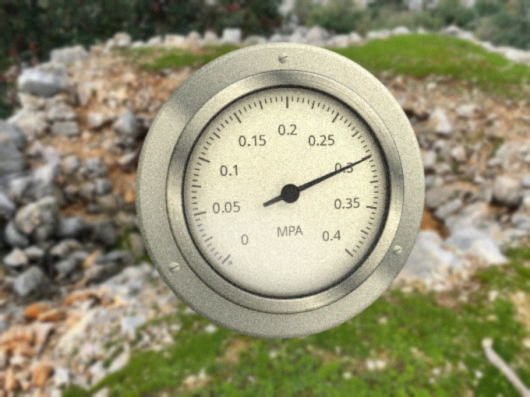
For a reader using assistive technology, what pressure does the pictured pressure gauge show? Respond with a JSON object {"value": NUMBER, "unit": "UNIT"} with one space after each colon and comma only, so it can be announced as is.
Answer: {"value": 0.3, "unit": "MPa"}
